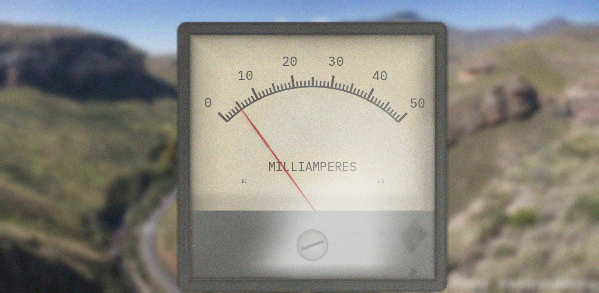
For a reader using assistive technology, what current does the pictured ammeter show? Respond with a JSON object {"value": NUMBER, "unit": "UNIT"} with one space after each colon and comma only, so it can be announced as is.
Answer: {"value": 5, "unit": "mA"}
